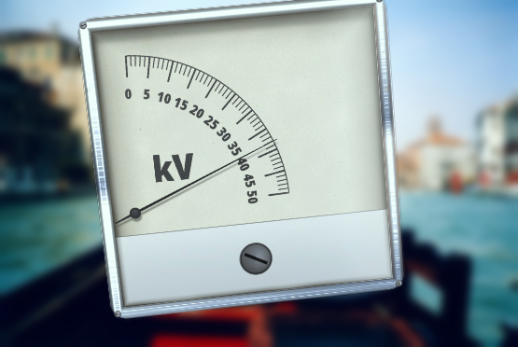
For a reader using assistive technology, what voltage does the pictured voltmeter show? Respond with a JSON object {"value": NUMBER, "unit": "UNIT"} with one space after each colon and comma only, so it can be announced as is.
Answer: {"value": 38, "unit": "kV"}
